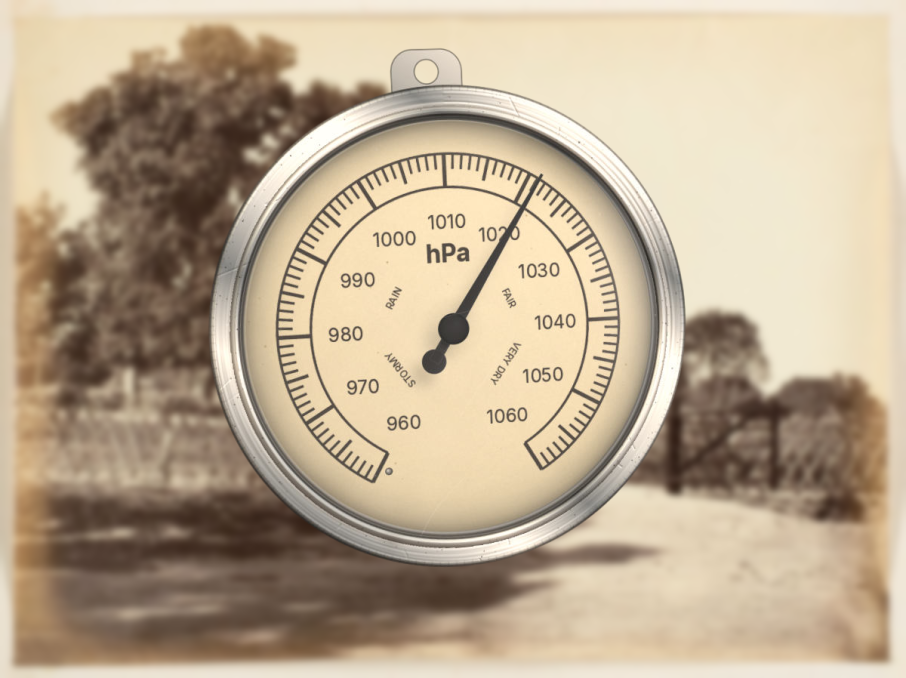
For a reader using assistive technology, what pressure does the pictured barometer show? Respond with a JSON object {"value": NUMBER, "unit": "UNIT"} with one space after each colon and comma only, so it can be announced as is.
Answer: {"value": 1021, "unit": "hPa"}
